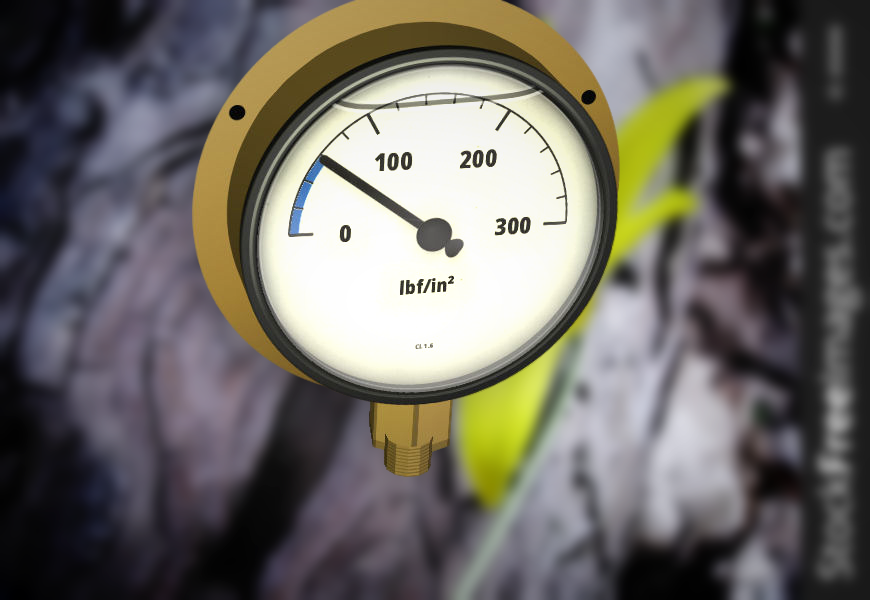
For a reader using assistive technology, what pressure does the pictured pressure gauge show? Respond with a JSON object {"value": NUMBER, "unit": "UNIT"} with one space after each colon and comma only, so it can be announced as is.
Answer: {"value": 60, "unit": "psi"}
